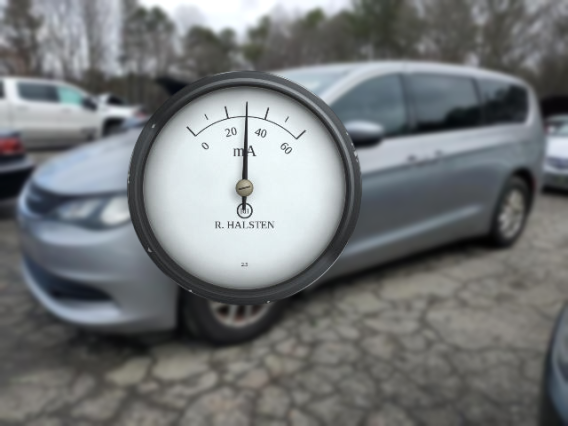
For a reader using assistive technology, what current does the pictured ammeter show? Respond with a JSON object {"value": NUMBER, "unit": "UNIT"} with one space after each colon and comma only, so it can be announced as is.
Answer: {"value": 30, "unit": "mA"}
